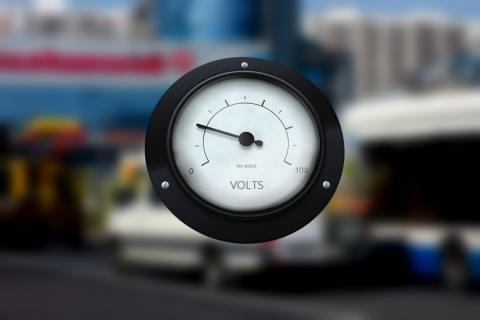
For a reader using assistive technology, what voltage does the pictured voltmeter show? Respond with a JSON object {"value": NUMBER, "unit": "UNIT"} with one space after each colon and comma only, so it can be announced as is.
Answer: {"value": 20, "unit": "V"}
